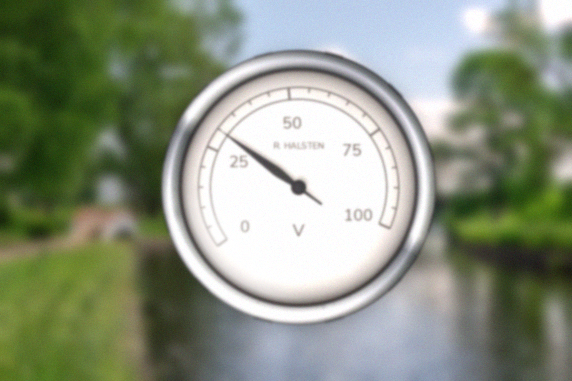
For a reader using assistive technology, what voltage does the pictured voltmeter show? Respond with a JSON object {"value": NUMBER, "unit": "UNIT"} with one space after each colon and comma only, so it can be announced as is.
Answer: {"value": 30, "unit": "V"}
